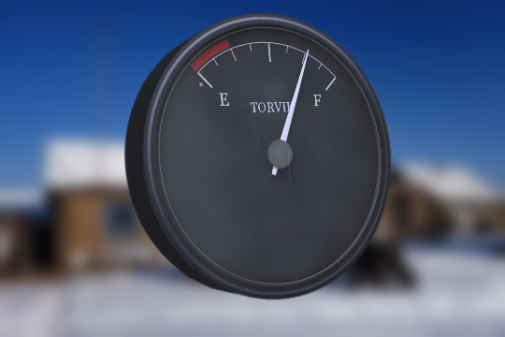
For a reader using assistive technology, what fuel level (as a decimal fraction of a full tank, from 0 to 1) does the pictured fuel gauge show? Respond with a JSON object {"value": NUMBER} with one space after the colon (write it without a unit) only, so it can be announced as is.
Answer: {"value": 0.75}
